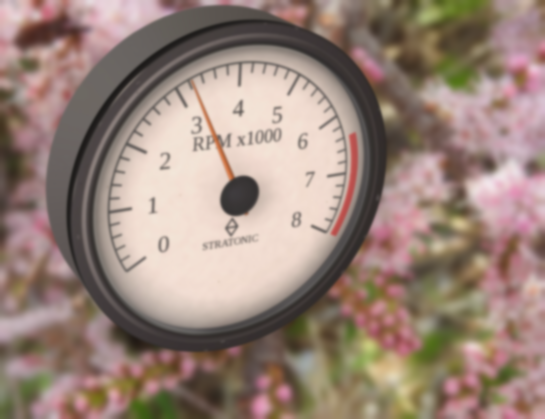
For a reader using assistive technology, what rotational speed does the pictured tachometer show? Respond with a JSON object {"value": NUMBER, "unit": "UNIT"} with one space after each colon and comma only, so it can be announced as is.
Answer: {"value": 3200, "unit": "rpm"}
